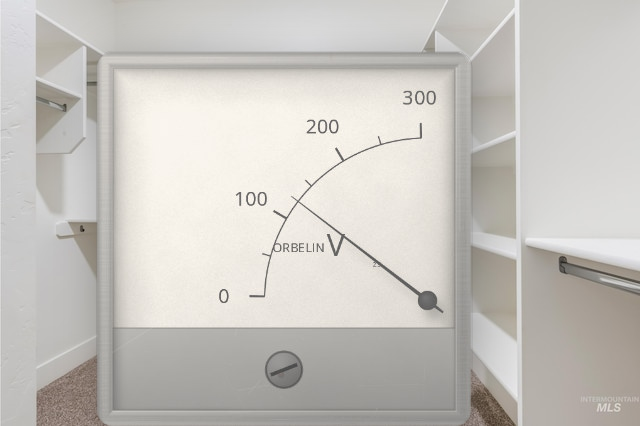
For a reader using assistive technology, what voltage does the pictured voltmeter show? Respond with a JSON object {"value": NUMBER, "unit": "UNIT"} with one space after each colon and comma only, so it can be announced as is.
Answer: {"value": 125, "unit": "V"}
